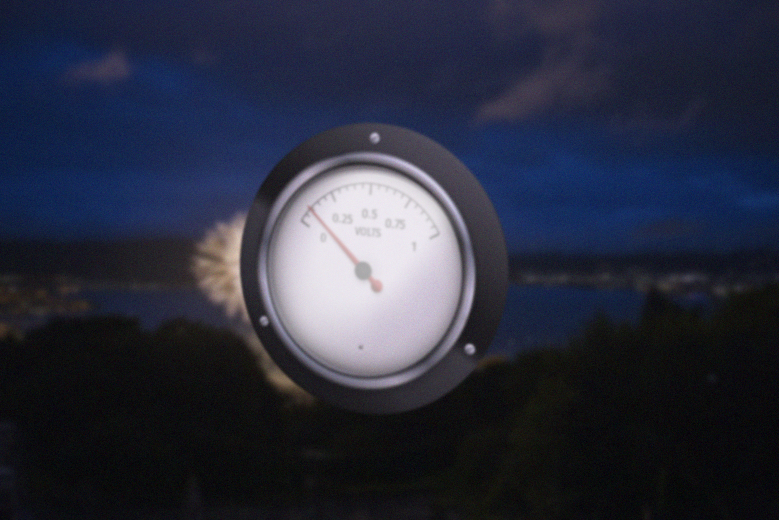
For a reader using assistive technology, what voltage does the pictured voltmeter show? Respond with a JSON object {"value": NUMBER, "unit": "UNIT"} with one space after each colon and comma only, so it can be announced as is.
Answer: {"value": 0.1, "unit": "V"}
